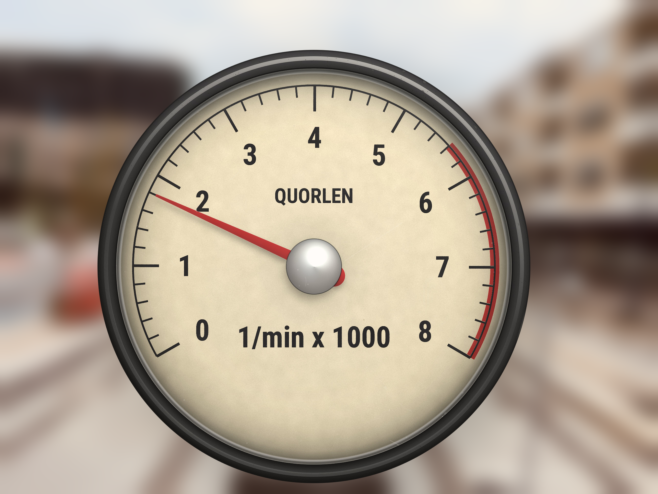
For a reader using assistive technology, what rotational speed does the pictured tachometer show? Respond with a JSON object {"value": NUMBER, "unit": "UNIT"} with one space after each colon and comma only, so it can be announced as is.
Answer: {"value": 1800, "unit": "rpm"}
